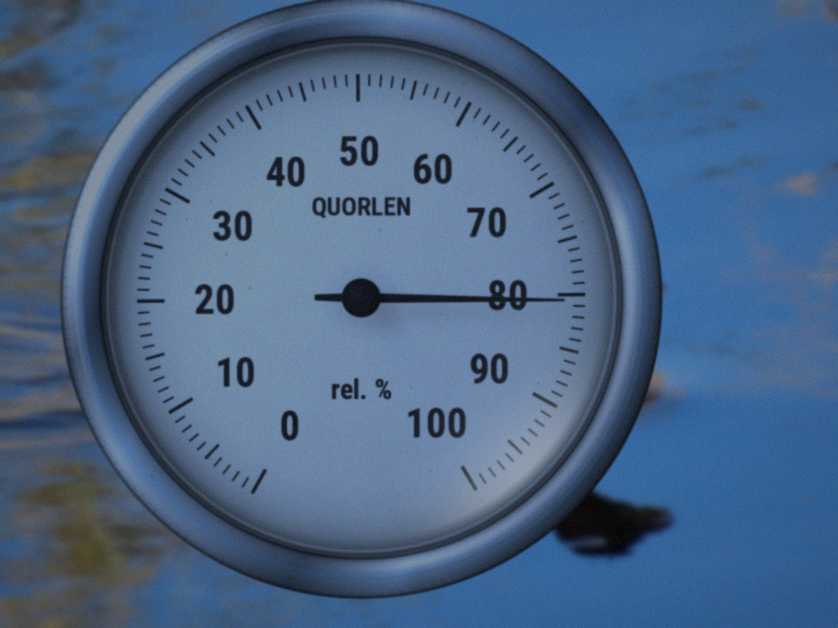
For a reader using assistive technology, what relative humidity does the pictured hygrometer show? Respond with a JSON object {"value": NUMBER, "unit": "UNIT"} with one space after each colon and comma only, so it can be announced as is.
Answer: {"value": 80.5, "unit": "%"}
